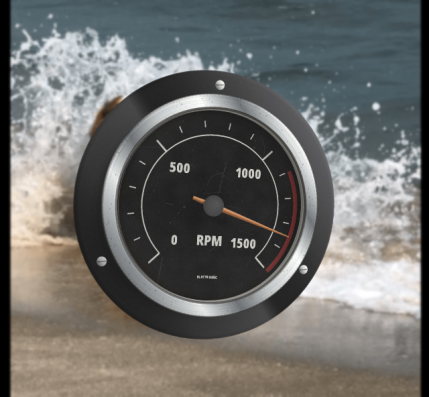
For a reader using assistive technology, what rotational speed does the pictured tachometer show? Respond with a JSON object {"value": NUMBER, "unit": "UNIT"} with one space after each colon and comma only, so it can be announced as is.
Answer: {"value": 1350, "unit": "rpm"}
